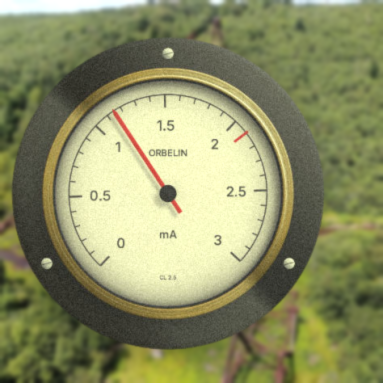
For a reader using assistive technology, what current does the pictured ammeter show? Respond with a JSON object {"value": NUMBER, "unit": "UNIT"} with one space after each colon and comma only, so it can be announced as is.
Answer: {"value": 1.15, "unit": "mA"}
